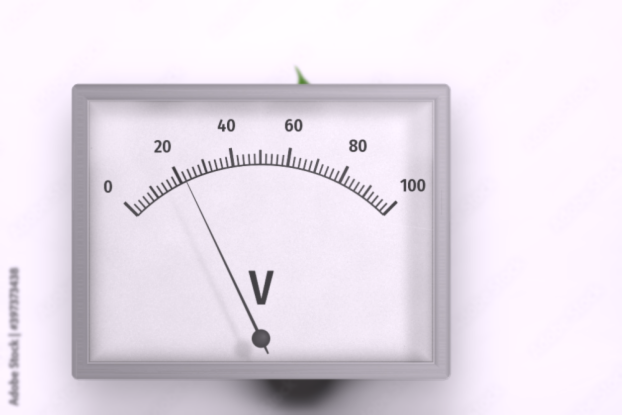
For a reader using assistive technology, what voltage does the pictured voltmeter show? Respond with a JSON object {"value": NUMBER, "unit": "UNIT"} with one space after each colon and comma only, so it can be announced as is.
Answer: {"value": 22, "unit": "V"}
